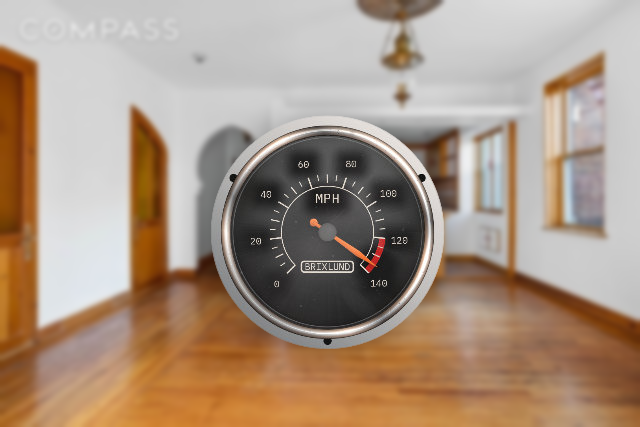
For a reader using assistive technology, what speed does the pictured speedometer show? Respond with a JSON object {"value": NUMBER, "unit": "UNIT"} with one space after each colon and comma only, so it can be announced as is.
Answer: {"value": 135, "unit": "mph"}
